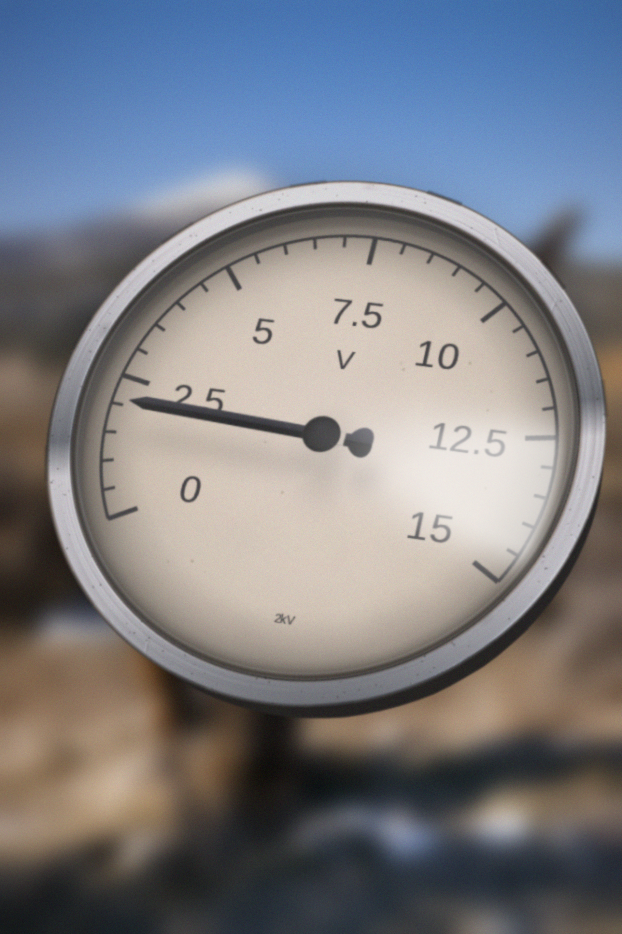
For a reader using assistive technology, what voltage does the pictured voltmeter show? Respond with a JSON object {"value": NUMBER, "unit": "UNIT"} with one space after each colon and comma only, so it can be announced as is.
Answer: {"value": 2, "unit": "V"}
